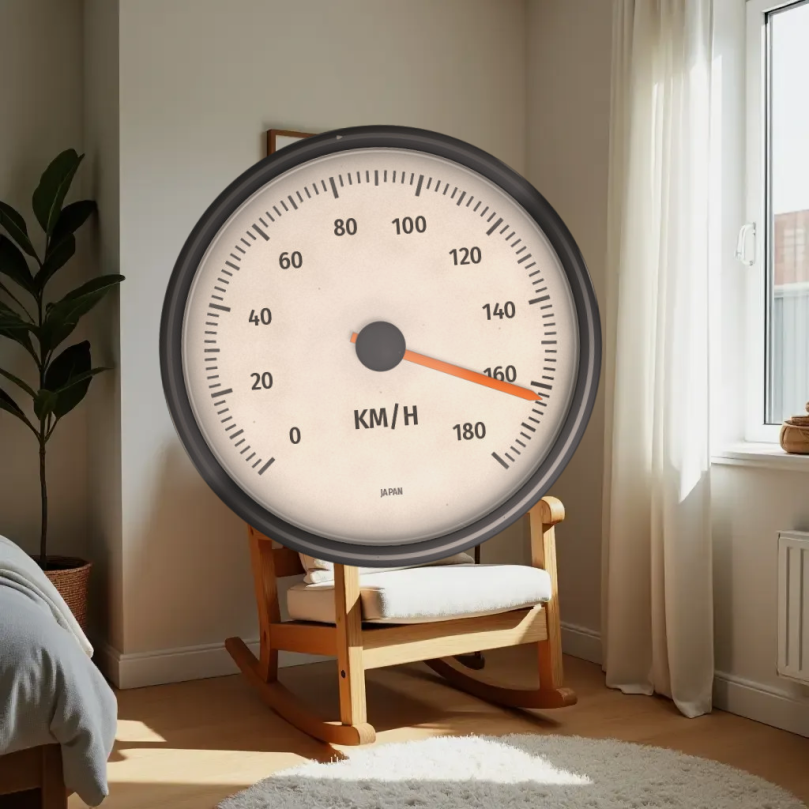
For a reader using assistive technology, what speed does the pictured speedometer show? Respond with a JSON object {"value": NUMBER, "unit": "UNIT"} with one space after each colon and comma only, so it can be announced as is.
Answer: {"value": 163, "unit": "km/h"}
